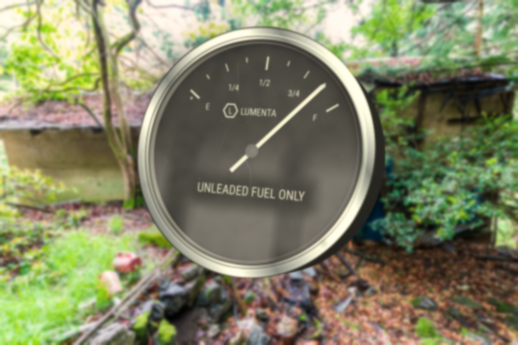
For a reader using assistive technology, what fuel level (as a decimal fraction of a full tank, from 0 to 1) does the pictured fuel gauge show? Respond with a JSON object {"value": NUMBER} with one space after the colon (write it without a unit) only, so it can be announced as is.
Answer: {"value": 0.875}
